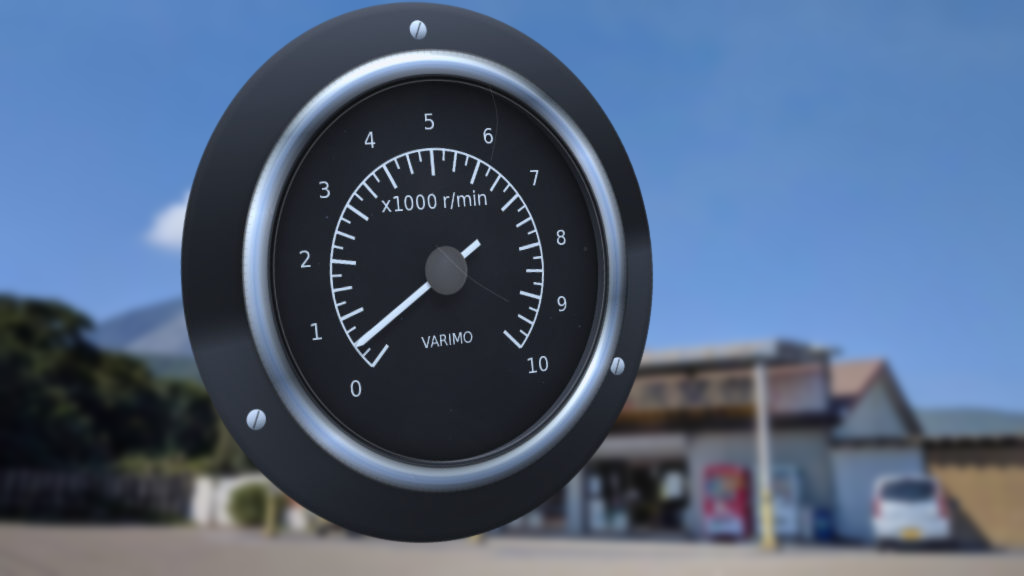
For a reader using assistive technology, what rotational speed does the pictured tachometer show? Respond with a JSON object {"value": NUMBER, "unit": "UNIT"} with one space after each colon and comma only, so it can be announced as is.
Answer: {"value": 500, "unit": "rpm"}
